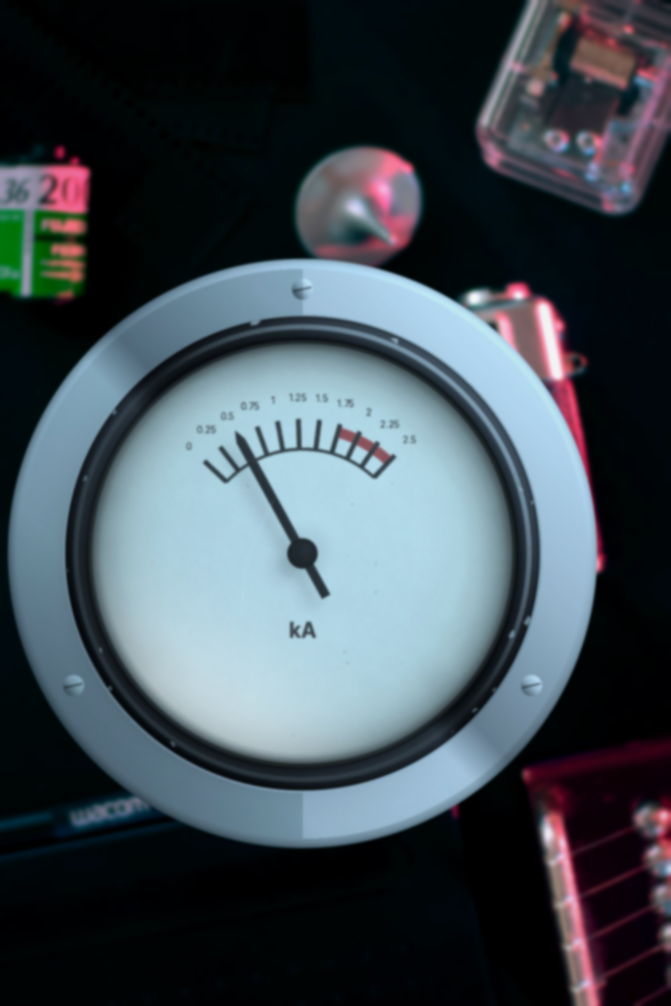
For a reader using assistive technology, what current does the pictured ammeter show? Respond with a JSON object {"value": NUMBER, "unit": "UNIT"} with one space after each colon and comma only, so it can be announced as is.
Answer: {"value": 0.5, "unit": "kA"}
